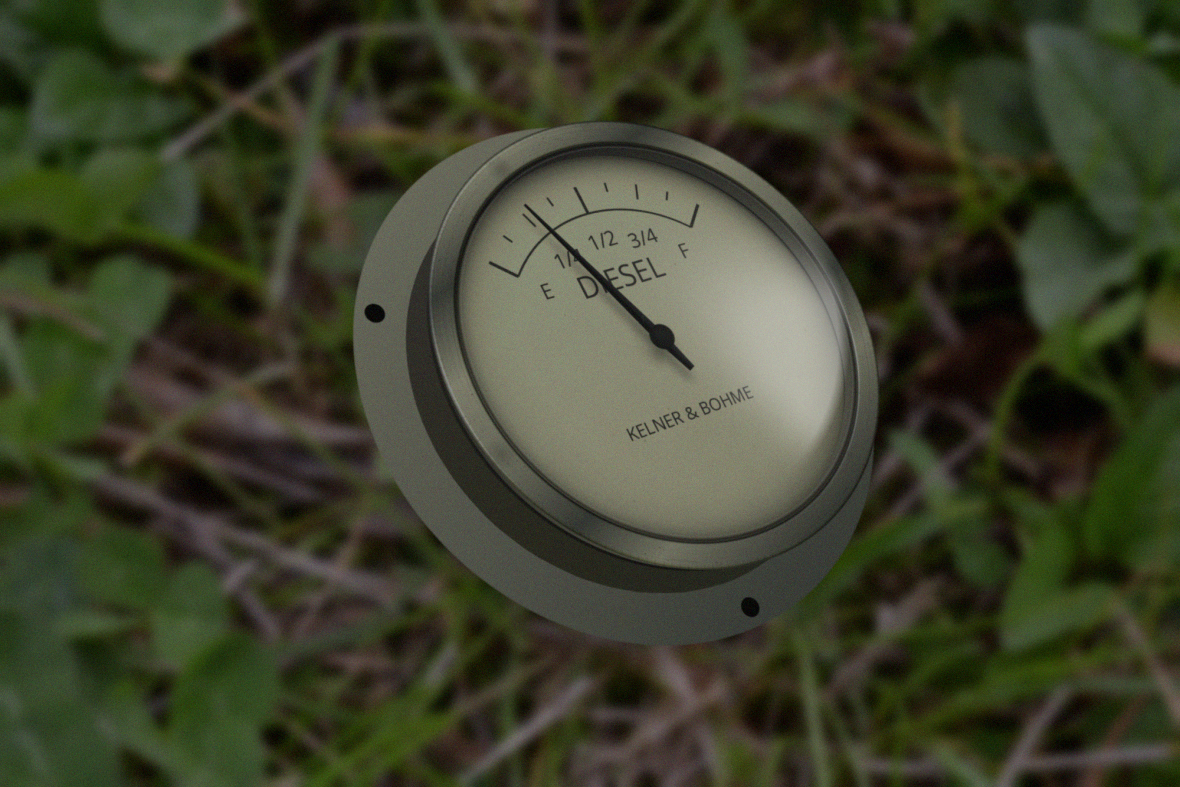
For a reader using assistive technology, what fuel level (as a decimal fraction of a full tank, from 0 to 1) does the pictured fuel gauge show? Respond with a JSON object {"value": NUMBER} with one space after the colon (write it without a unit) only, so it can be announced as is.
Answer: {"value": 0.25}
